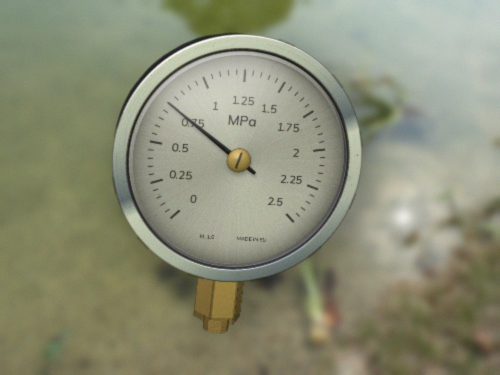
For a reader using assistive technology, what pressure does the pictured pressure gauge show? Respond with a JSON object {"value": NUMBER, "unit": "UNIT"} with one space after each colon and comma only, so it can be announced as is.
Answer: {"value": 0.75, "unit": "MPa"}
